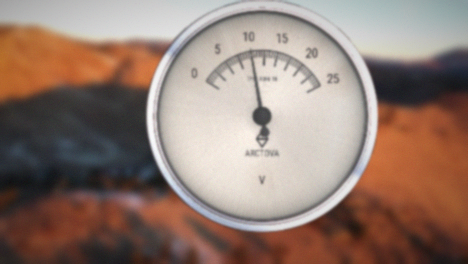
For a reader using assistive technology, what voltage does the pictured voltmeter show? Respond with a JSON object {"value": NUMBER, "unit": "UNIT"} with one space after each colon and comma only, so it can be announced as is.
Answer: {"value": 10, "unit": "V"}
